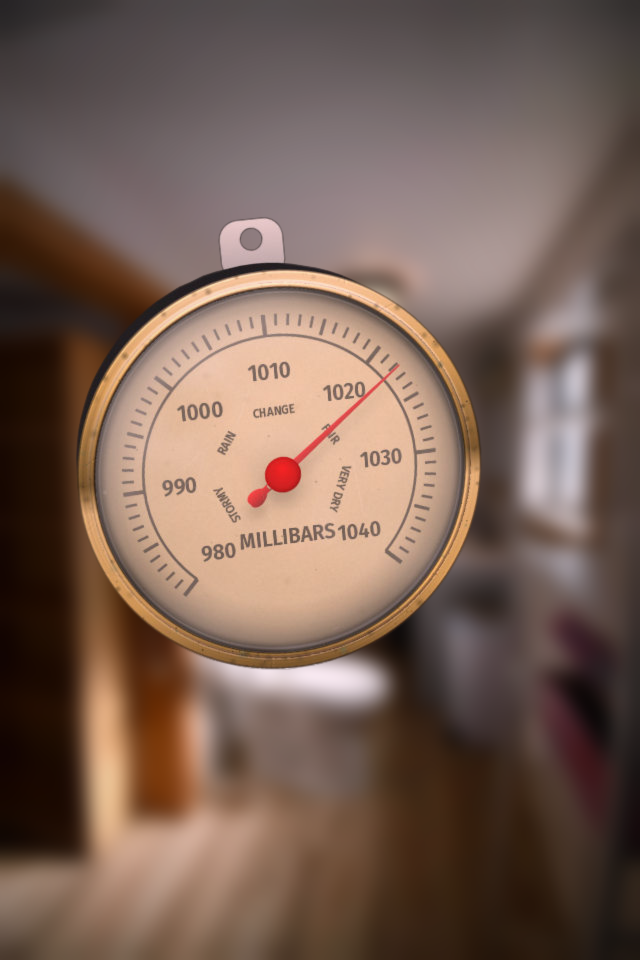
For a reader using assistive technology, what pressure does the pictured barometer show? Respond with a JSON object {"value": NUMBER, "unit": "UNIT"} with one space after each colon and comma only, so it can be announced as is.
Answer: {"value": 1022, "unit": "mbar"}
